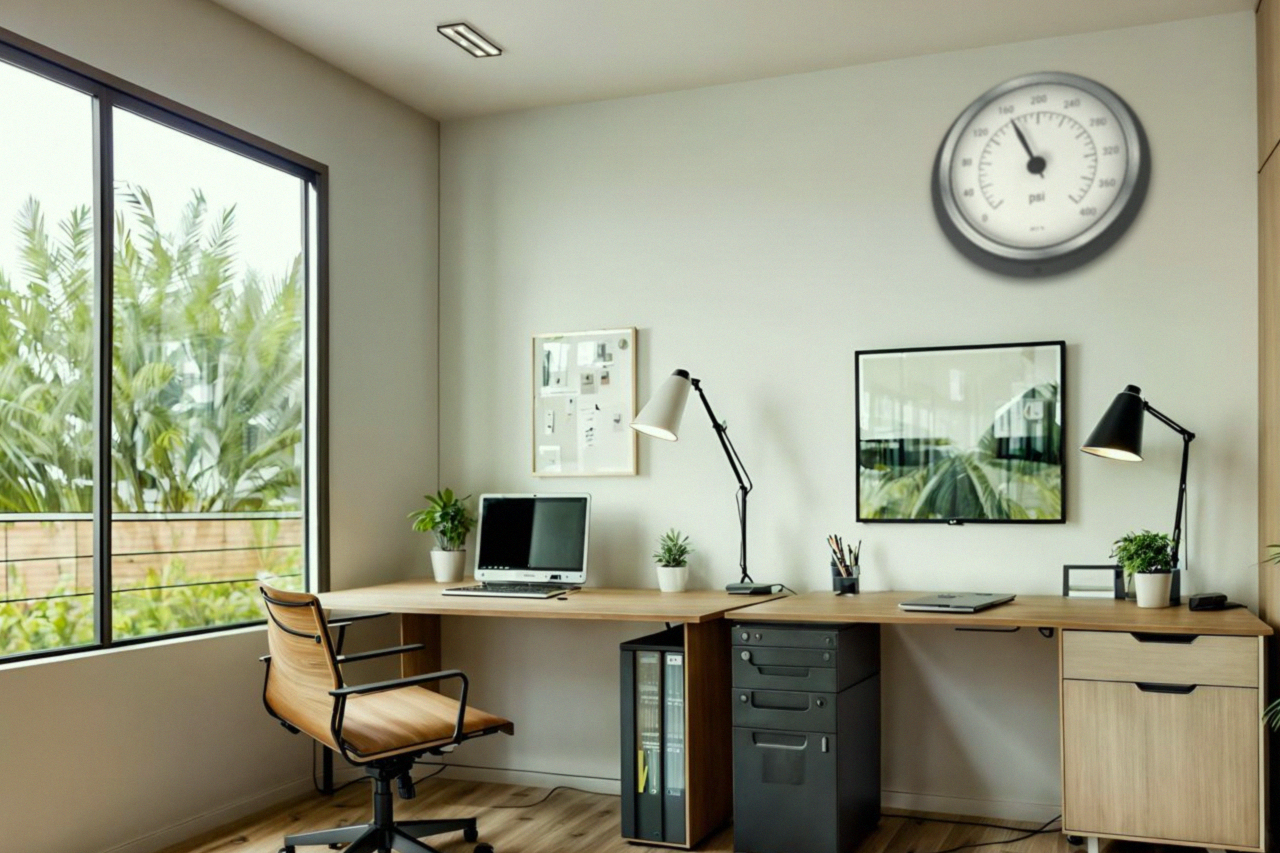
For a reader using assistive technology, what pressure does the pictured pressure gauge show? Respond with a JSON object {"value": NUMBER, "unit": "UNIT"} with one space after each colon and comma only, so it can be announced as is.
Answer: {"value": 160, "unit": "psi"}
